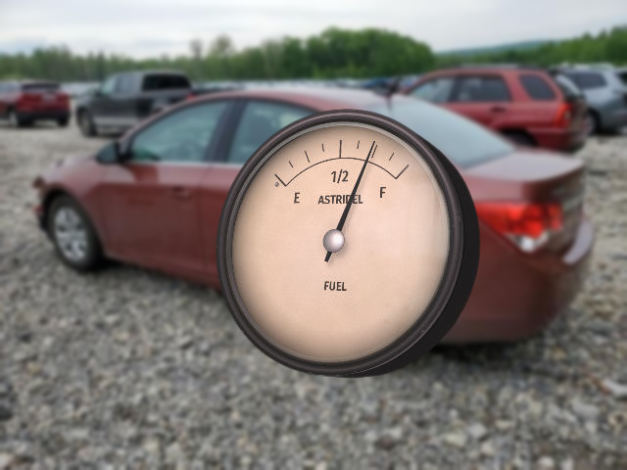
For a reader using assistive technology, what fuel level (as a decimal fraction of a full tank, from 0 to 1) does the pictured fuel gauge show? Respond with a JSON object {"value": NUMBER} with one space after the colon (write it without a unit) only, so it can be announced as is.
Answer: {"value": 0.75}
